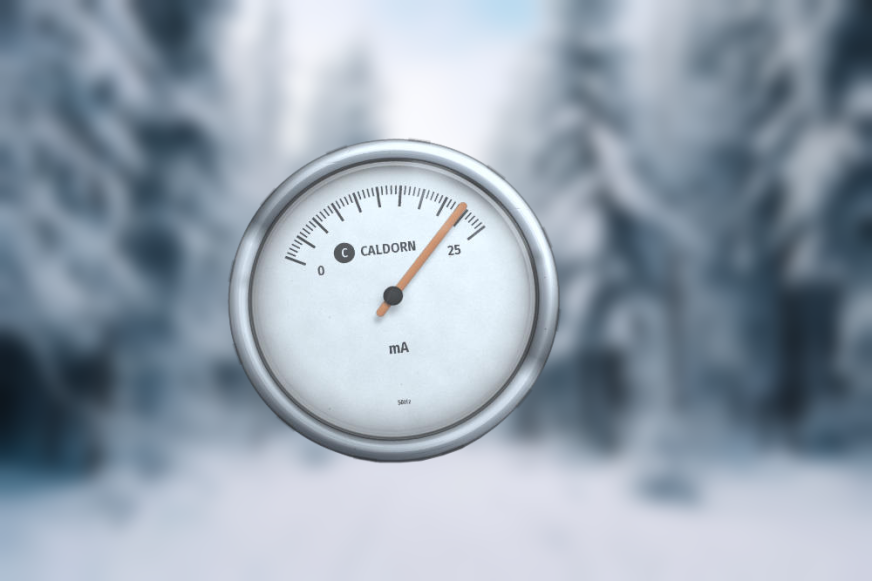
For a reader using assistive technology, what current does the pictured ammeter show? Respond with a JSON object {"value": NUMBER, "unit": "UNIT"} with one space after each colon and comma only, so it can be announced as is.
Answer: {"value": 22, "unit": "mA"}
